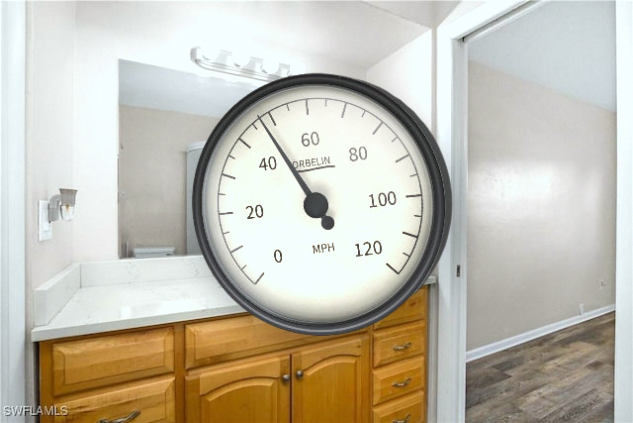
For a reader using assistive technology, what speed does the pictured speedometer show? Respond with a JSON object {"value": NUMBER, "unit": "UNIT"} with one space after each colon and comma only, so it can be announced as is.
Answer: {"value": 47.5, "unit": "mph"}
